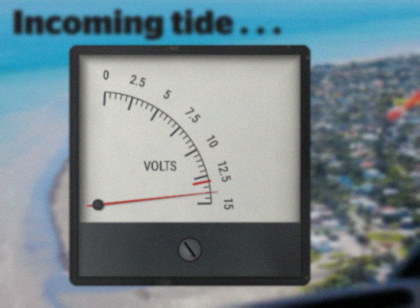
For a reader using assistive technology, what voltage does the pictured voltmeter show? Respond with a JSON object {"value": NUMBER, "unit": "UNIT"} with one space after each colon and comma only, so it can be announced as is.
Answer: {"value": 14, "unit": "V"}
